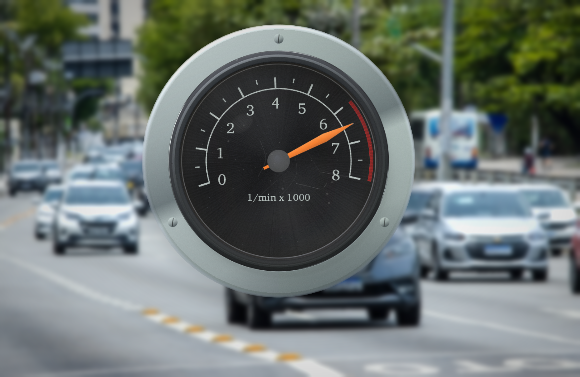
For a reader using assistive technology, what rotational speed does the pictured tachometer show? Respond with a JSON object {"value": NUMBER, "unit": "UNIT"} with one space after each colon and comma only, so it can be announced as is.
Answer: {"value": 6500, "unit": "rpm"}
